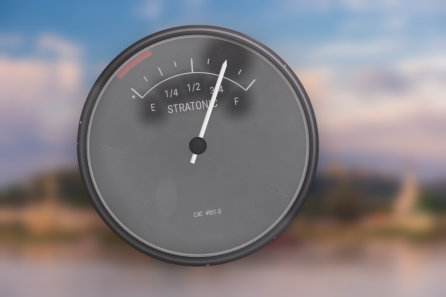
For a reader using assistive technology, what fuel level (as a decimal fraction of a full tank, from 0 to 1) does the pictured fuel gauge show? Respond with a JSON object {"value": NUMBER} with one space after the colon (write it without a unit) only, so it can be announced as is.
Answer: {"value": 0.75}
